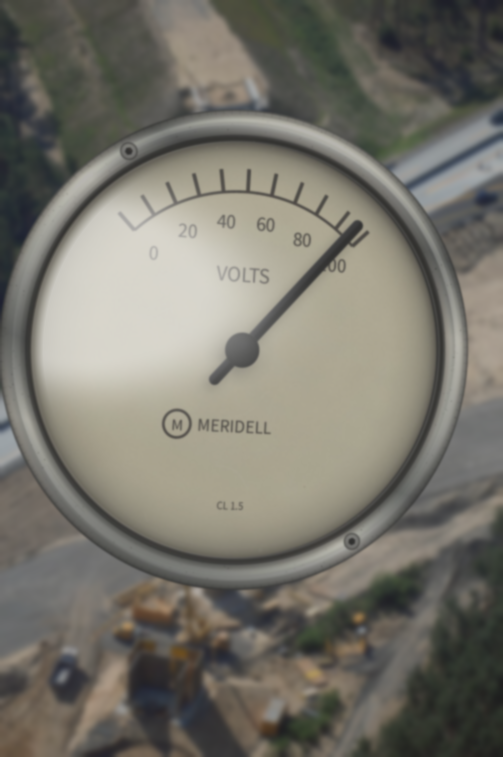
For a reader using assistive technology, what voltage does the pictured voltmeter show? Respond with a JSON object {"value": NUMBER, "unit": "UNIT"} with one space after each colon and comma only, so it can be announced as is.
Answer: {"value": 95, "unit": "V"}
